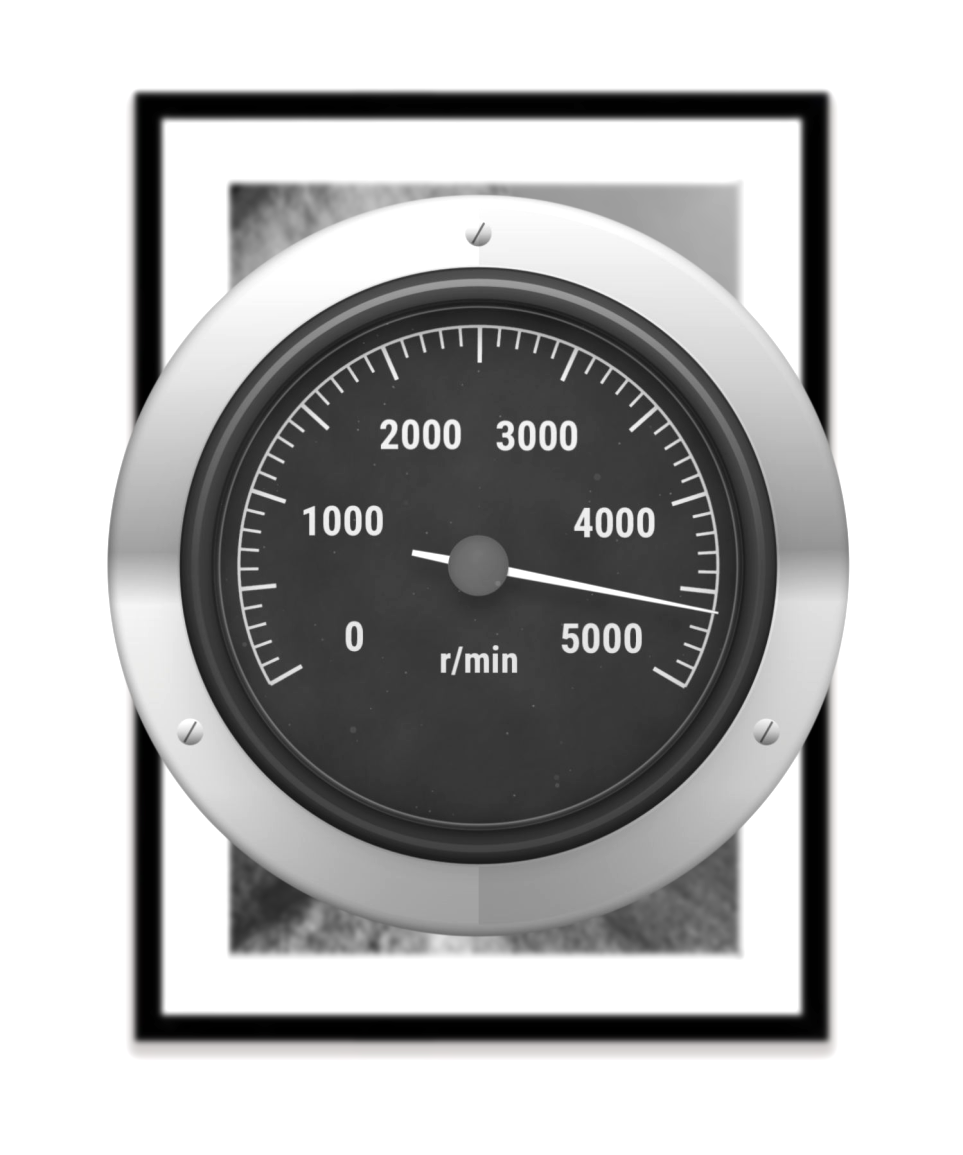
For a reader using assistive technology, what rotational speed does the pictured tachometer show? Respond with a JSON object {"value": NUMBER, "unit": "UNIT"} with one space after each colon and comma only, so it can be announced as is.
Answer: {"value": 4600, "unit": "rpm"}
